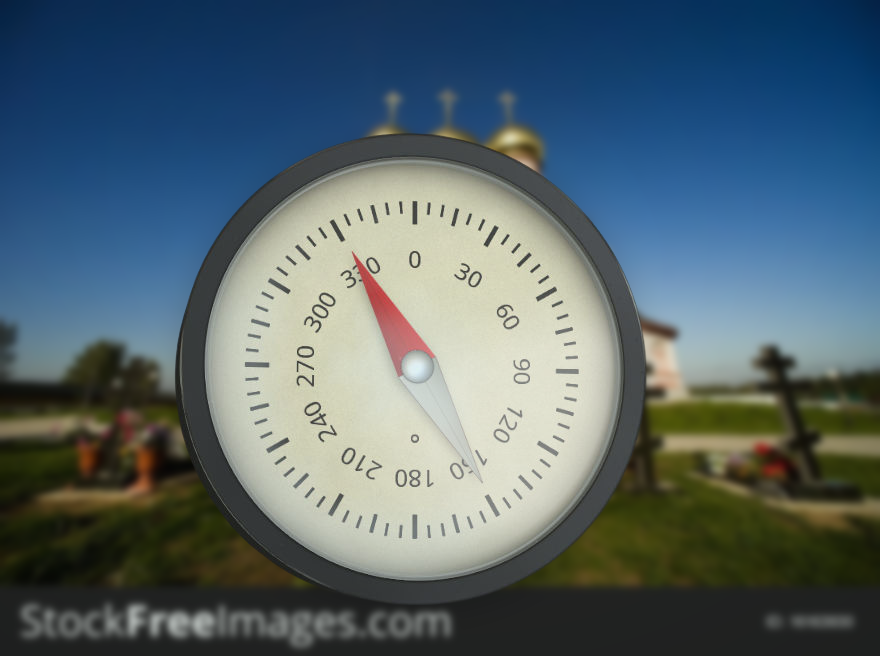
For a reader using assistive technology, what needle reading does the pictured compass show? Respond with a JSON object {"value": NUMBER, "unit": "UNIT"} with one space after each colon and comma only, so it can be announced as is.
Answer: {"value": 330, "unit": "°"}
